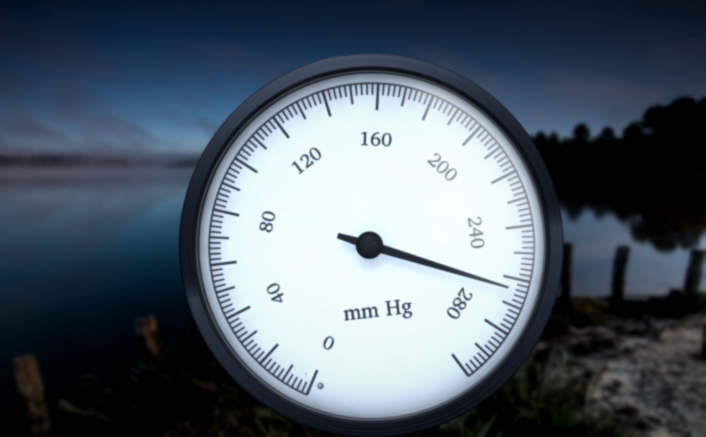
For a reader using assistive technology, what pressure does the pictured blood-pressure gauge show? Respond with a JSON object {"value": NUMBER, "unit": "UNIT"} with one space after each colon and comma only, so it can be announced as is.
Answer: {"value": 264, "unit": "mmHg"}
